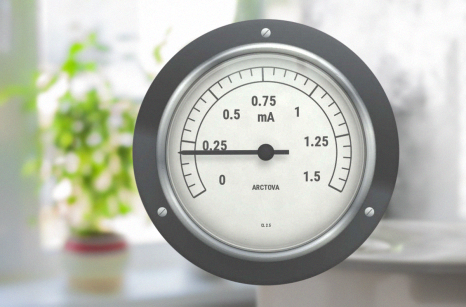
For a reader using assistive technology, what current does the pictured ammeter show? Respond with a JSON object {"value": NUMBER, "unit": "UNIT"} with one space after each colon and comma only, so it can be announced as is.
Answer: {"value": 0.2, "unit": "mA"}
